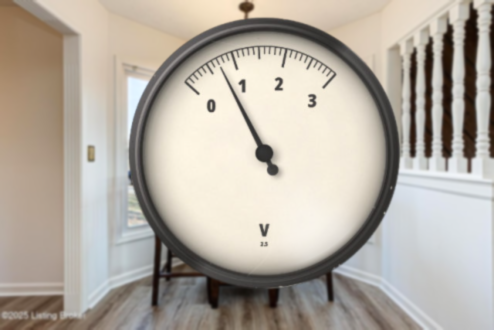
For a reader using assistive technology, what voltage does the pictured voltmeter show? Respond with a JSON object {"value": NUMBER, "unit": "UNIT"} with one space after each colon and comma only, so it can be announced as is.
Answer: {"value": 0.7, "unit": "V"}
